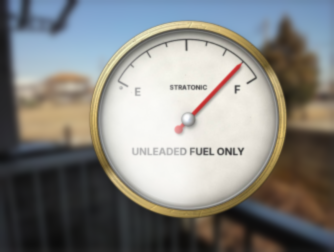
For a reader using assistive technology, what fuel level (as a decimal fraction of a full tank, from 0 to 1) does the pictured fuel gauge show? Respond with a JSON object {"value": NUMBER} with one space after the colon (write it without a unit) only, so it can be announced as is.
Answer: {"value": 0.875}
